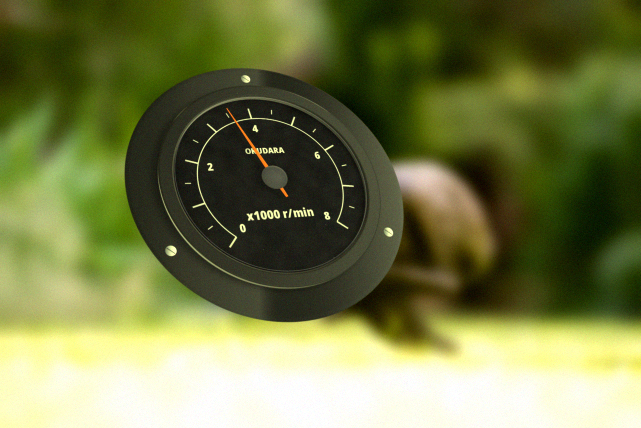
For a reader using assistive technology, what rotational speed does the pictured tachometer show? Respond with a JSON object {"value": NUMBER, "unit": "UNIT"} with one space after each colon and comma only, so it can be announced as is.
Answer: {"value": 3500, "unit": "rpm"}
